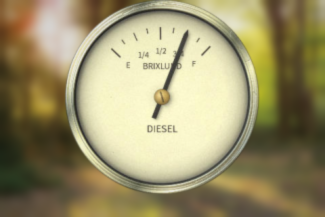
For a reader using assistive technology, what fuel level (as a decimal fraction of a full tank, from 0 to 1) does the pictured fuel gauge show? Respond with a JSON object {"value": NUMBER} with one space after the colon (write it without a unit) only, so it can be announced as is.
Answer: {"value": 0.75}
